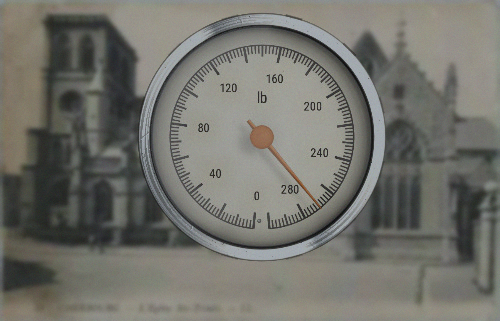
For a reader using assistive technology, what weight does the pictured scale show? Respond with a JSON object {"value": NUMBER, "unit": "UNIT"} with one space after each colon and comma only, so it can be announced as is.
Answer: {"value": 270, "unit": "lb"}
